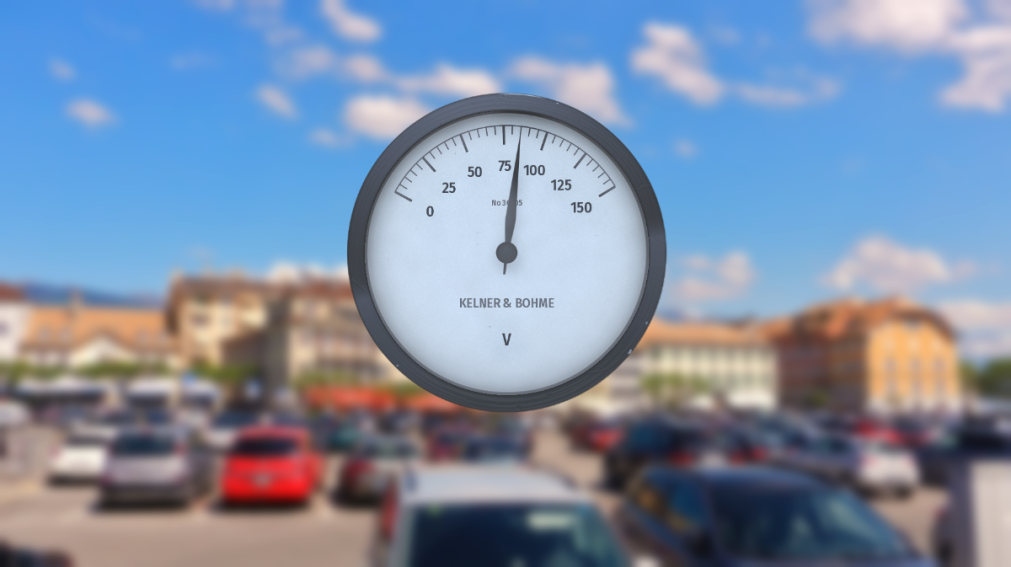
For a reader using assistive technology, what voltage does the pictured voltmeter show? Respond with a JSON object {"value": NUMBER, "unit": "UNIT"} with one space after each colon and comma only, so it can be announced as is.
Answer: {"value": 85, "unit": "V"}
